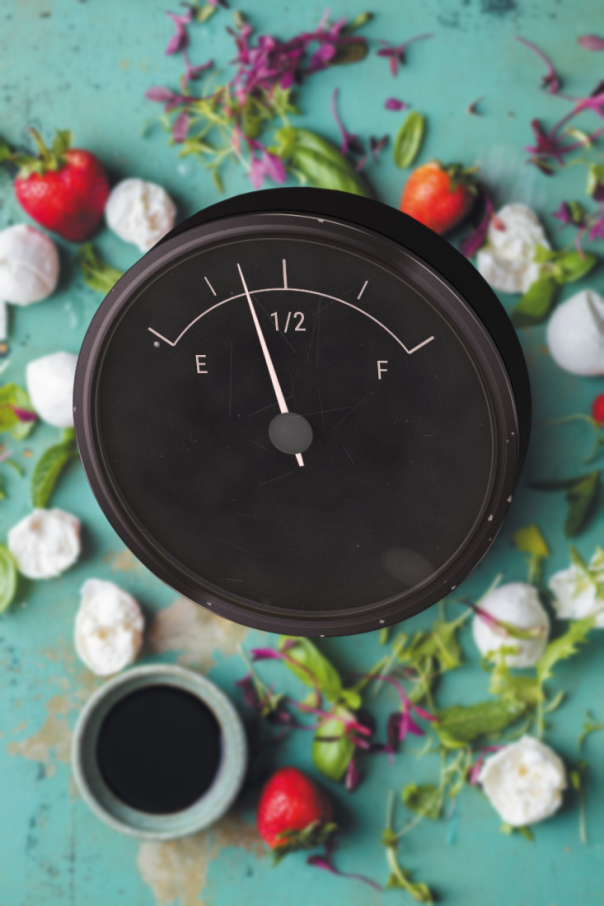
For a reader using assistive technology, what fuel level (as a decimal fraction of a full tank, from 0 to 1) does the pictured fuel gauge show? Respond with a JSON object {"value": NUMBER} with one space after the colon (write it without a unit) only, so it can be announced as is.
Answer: {"value": 0.375}
